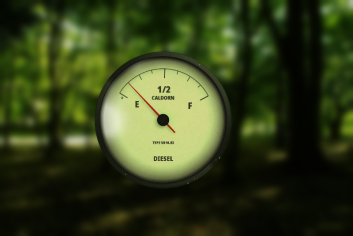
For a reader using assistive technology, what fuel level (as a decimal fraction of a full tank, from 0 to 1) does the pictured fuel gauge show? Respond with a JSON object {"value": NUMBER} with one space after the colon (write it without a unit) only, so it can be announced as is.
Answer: {"value": 0.125}
